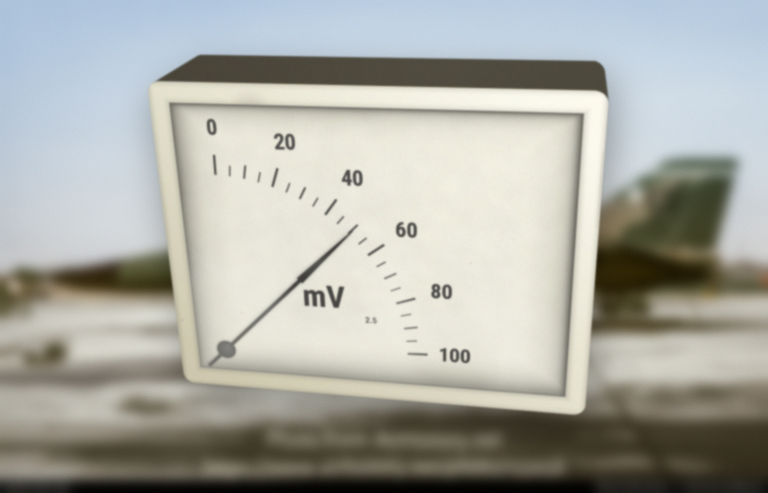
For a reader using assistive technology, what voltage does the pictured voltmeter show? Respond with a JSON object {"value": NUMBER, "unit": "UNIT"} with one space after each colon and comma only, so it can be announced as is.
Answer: {"value": 50, "unit": "mV"}
